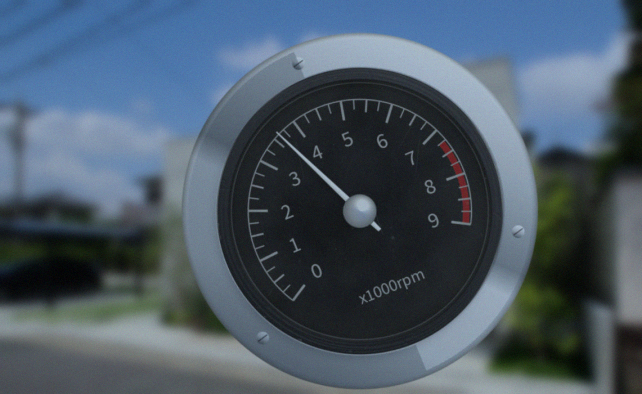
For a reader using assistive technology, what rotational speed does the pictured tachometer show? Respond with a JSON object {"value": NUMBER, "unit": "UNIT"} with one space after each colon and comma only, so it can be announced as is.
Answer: {"value": 3625, "unit": "rpm"}
